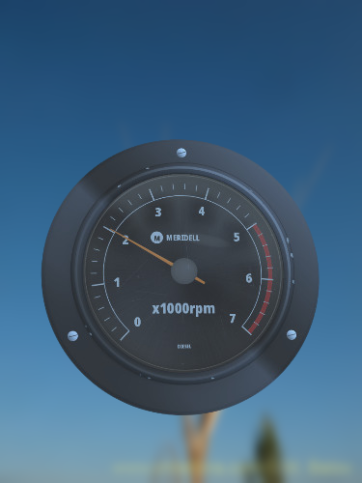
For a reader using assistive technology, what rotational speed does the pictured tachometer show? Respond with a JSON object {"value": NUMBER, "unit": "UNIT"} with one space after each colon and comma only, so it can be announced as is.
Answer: {"value": 2000, "unit": "rpm"}
